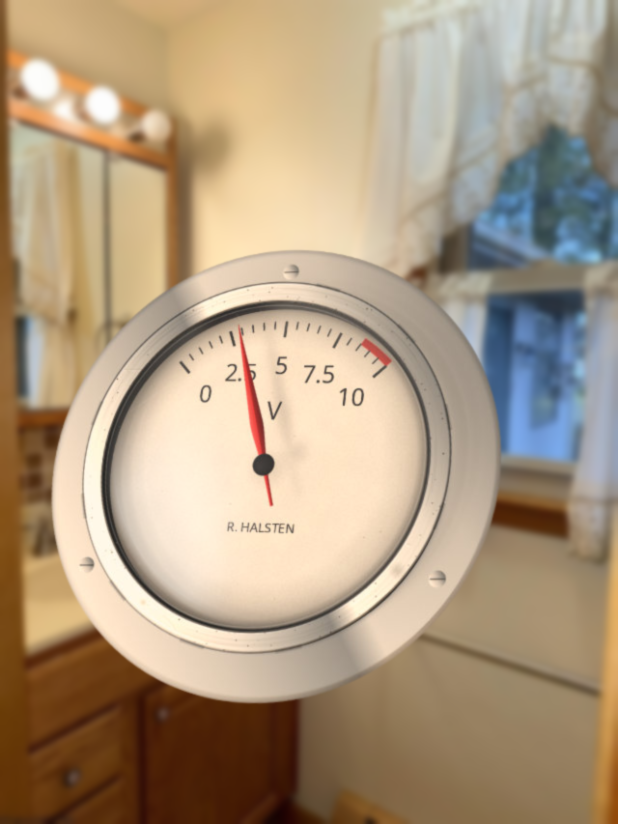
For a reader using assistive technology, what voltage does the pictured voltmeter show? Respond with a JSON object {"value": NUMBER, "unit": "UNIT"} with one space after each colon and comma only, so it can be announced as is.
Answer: {"value": 3, "unit": "V"}
